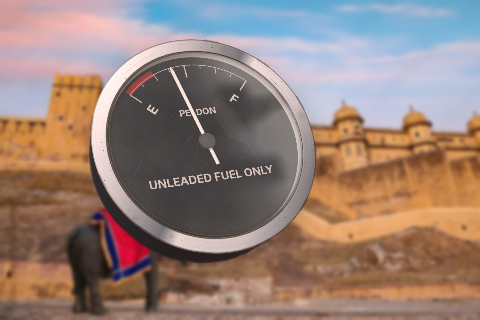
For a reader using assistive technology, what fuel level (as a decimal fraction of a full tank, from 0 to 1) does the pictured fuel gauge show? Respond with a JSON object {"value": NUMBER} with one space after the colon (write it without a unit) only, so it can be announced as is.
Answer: {"value": 0.375}
